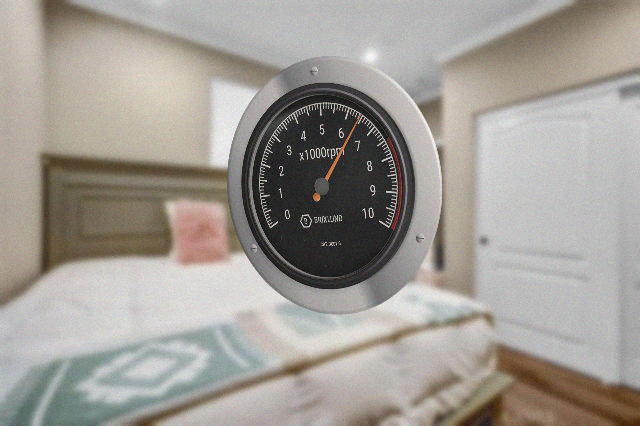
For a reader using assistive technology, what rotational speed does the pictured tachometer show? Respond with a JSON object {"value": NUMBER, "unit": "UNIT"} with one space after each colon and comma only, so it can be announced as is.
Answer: {"value": 6500, "unit": "rpm"}
